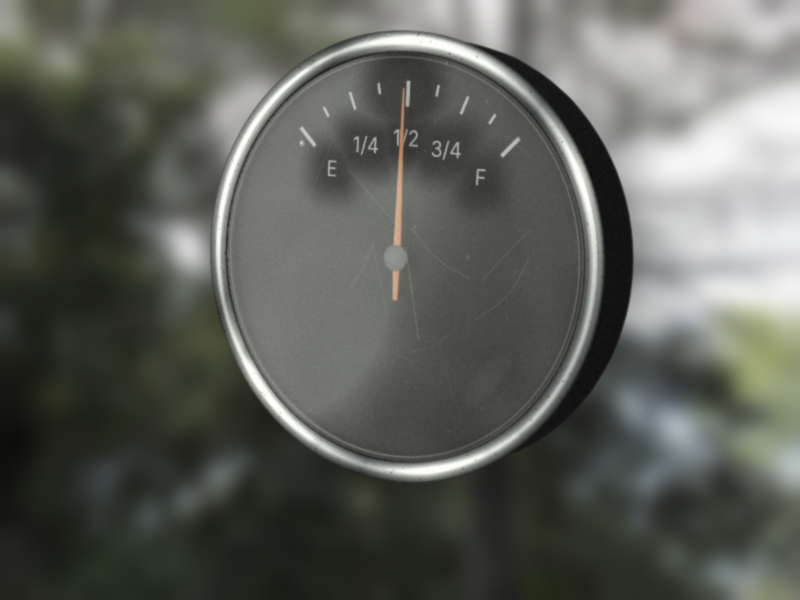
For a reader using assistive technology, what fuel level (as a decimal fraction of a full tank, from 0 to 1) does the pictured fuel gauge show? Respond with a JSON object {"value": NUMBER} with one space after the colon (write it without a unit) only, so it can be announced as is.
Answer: {"value": 0.5}
